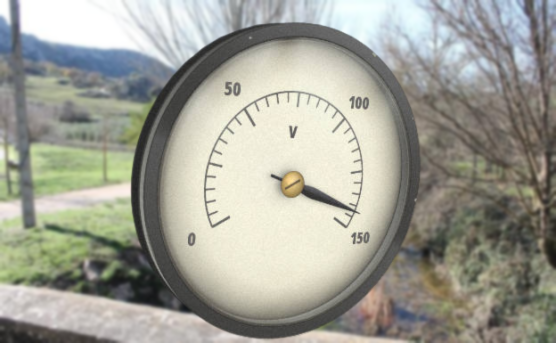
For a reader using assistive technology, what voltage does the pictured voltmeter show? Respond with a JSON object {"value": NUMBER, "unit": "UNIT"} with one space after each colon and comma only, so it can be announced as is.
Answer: {"value": 142.5, "unit": "V"}
